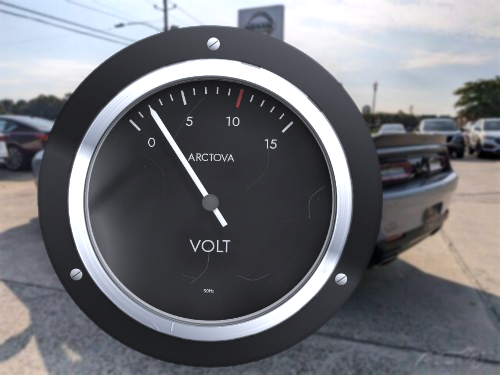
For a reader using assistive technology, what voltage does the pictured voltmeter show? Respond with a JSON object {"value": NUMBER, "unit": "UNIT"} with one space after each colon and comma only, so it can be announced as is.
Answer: {"value": 2, "unit": "V"}
